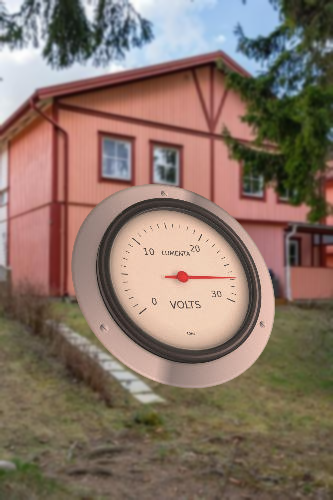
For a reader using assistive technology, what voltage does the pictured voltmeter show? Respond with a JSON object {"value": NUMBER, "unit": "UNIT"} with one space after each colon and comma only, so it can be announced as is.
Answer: {"value": 27, "unit": "V"}
